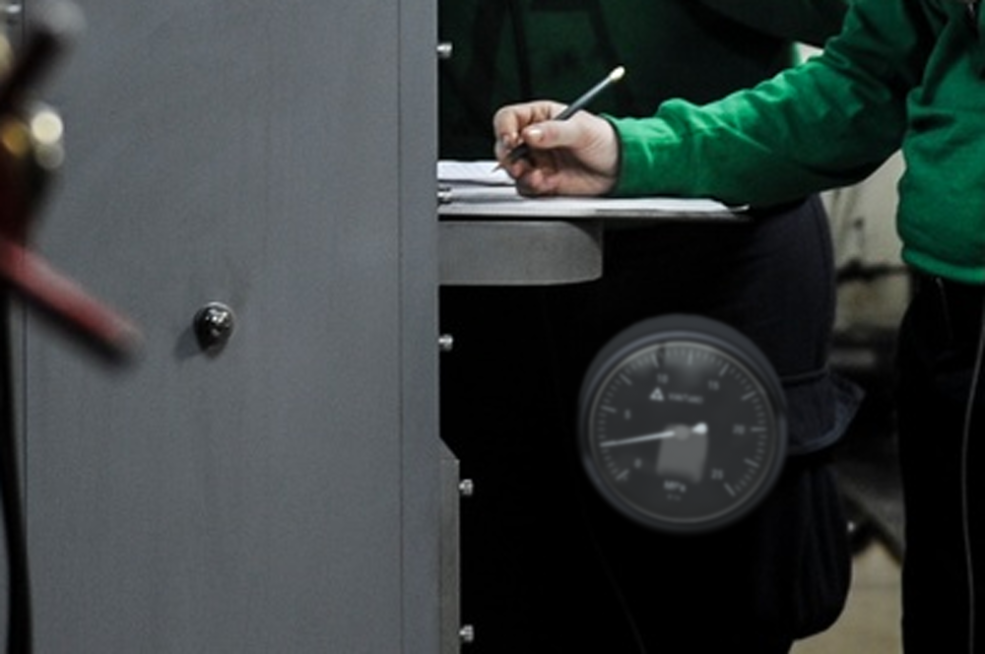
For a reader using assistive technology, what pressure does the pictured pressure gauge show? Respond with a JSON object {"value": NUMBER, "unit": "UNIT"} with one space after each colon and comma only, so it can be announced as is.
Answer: {"value": 2.5, "unit": "MPa"}
